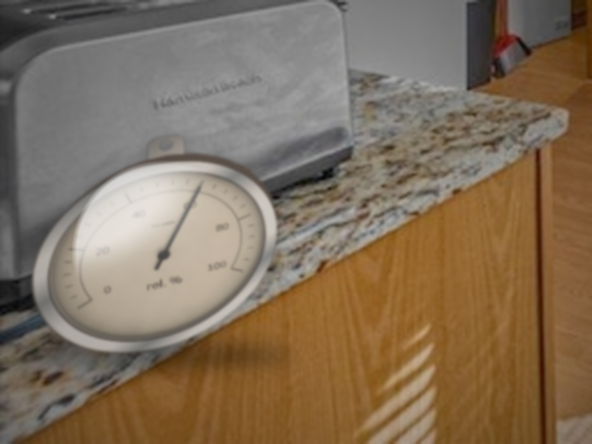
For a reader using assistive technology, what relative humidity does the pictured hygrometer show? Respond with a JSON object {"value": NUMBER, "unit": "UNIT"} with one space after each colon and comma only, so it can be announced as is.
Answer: {"value": 60, "unit": "%"}
